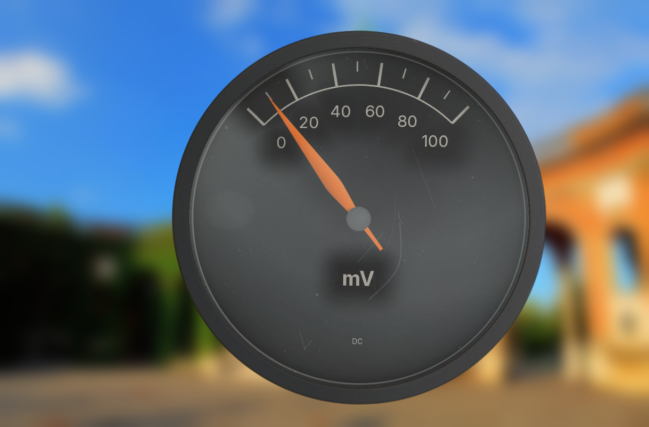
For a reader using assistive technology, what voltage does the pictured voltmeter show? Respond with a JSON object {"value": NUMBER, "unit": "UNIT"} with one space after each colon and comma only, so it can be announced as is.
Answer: {"value": 10, "unit": "mV"}
